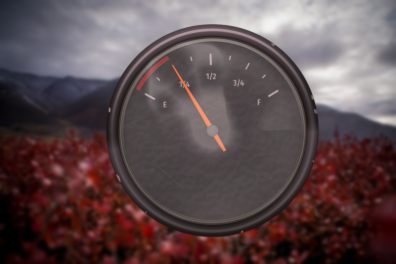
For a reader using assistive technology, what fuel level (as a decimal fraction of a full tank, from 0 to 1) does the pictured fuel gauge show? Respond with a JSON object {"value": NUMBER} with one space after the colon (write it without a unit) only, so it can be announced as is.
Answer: {"value": 0.25}
